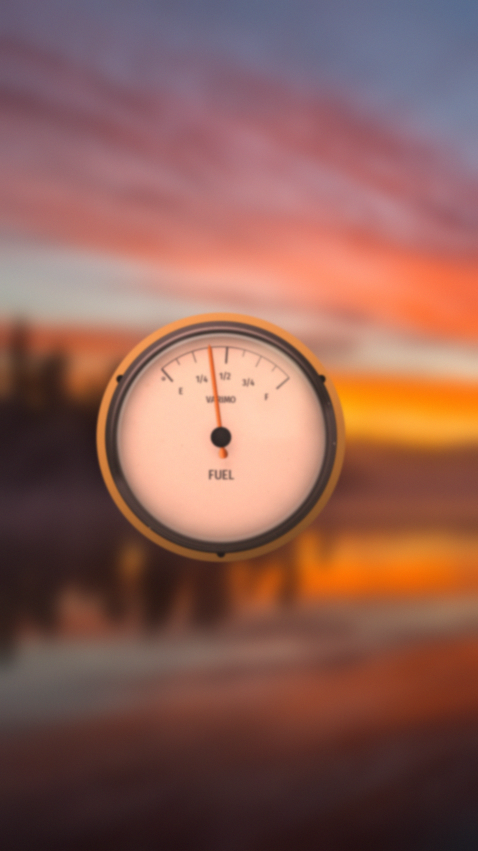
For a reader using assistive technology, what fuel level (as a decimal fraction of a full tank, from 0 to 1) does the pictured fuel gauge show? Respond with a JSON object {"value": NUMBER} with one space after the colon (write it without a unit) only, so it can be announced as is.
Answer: {"value": 0.375}
